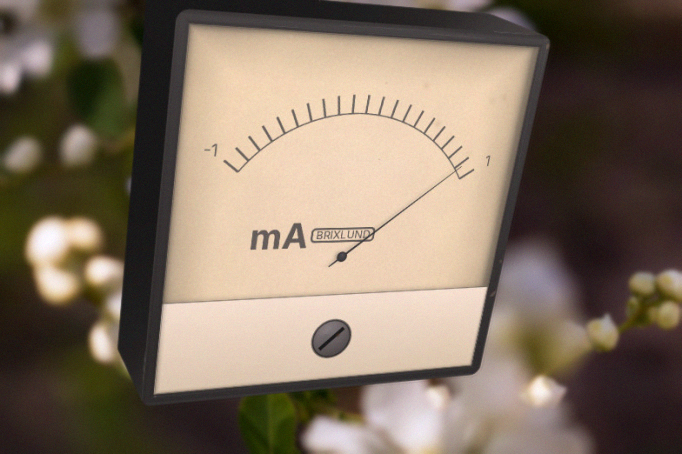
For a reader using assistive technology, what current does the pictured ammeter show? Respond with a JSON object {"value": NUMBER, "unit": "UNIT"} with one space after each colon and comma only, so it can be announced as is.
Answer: {"value": 0.9, "unit": "mA"}
